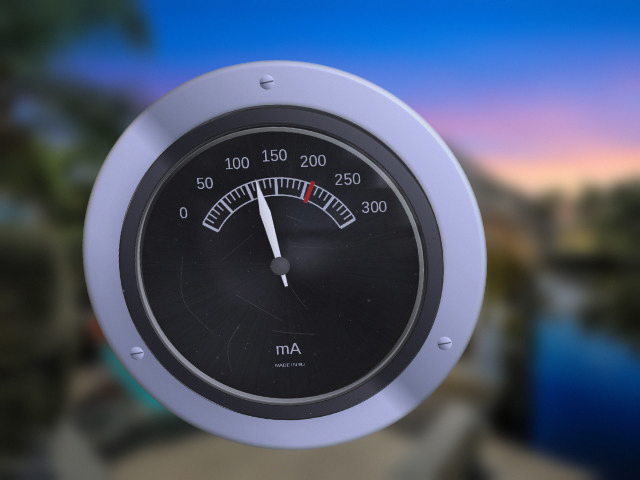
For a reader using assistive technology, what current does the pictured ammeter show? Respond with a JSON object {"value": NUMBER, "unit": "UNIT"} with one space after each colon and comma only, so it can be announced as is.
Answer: {"value": 120, "unit": "mA"}
